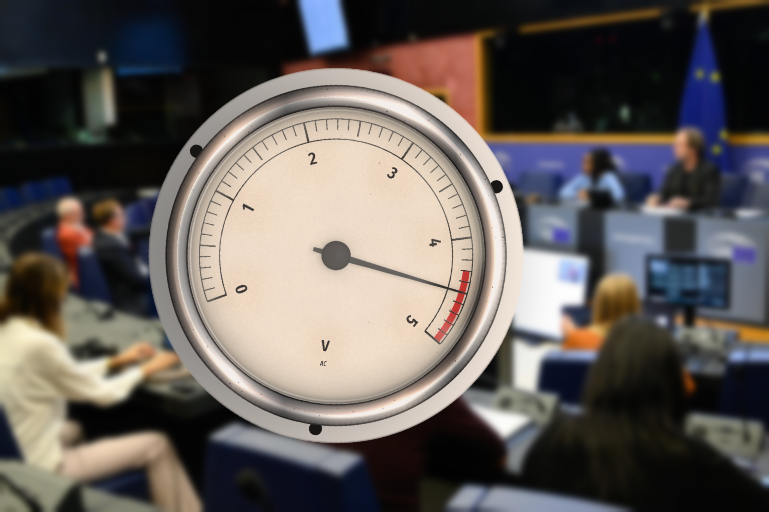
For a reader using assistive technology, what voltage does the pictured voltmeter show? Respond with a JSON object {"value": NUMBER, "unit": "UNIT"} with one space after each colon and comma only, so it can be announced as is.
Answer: {"value": 4.5, "unit": "V"}
